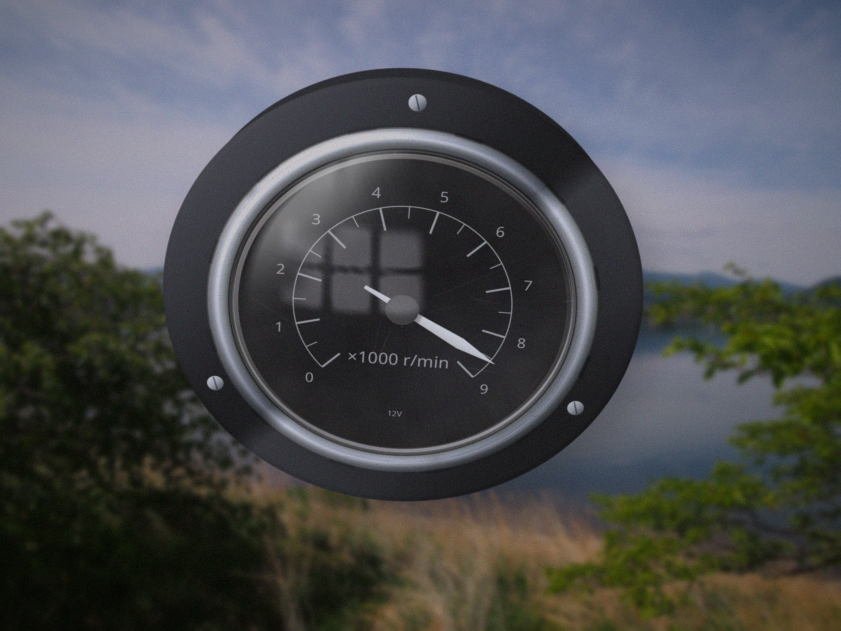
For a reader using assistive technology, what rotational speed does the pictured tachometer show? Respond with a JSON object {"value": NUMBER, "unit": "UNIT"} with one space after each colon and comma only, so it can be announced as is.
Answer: {"value": 8500, "unit": "rpm"}
